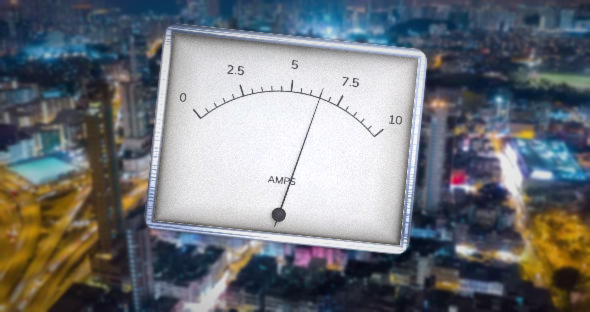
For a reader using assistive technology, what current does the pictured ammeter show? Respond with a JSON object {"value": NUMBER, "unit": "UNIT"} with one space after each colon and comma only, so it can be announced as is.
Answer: {"value": 6.5, "unit": "A"}
